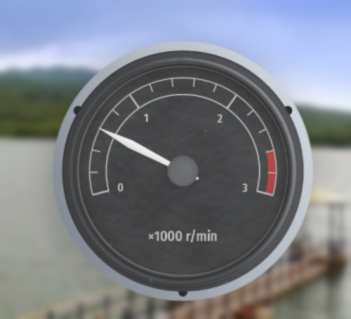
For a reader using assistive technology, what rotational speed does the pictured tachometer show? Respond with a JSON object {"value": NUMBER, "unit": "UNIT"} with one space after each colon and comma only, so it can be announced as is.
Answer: {"value": 600, "unit": "rpm"}
